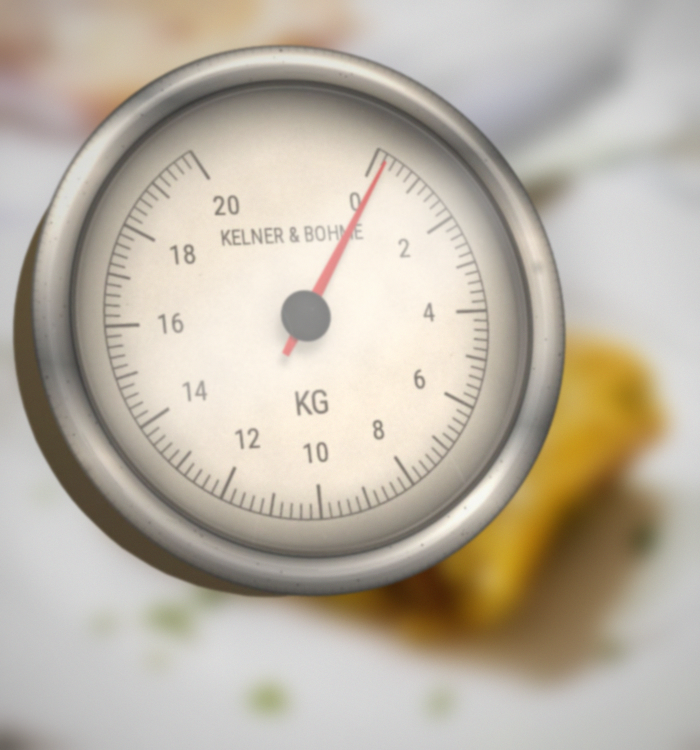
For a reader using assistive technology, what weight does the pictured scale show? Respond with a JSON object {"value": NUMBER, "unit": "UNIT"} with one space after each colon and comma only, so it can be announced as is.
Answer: {"value": 0.2, "unit": "kg"}
